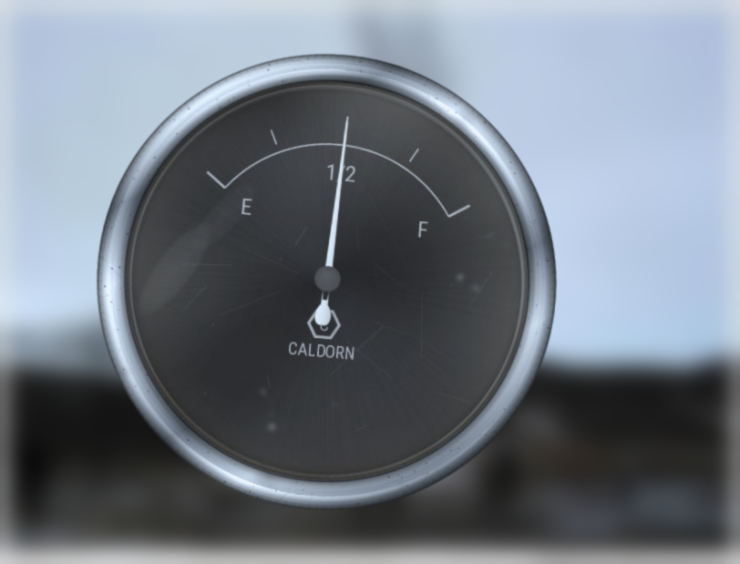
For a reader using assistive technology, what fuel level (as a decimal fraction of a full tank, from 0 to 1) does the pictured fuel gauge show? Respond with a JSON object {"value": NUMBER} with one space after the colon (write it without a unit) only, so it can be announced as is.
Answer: {"value": 0.5}
